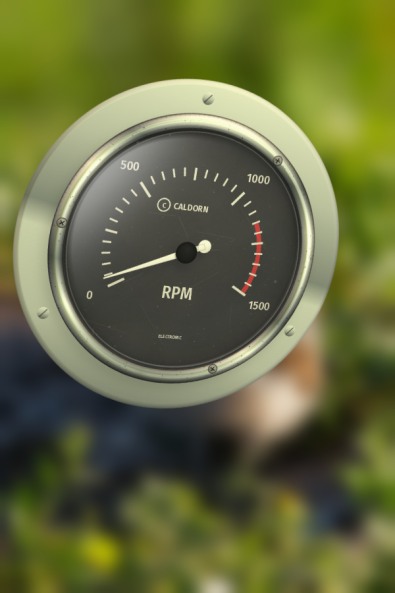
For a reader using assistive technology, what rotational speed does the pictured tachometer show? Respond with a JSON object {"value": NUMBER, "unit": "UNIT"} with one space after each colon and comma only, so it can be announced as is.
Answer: {"value": 50, "unit": "rpm"}
